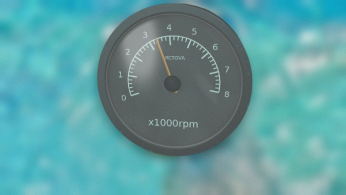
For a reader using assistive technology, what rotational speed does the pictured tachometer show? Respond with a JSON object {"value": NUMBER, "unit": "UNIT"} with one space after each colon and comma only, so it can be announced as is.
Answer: {"value": 3400, "unit": "rpm"}
